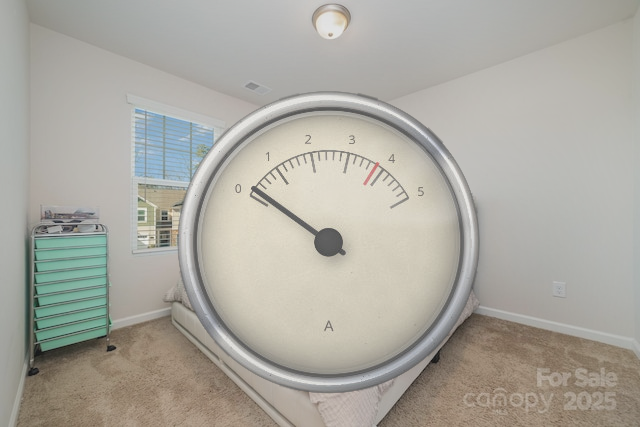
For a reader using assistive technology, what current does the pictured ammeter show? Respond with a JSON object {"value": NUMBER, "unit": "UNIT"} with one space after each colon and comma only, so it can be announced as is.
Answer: {"value": 0.2, "unit": "A"}
